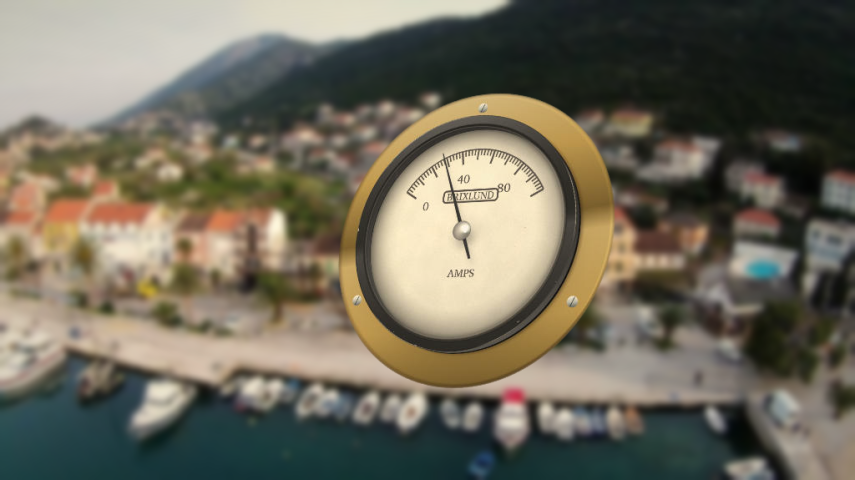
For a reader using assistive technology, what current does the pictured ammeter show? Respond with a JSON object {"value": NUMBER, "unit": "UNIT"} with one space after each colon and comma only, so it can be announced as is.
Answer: {"value": 30, "unit": "A"}
